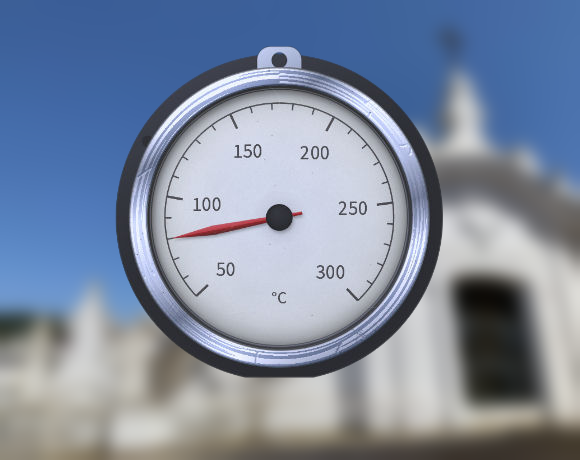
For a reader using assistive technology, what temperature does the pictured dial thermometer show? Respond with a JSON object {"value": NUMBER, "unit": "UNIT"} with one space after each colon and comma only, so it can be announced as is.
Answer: {"value": 80, "unit": "°C"}
